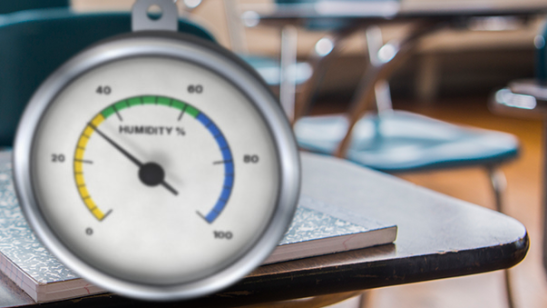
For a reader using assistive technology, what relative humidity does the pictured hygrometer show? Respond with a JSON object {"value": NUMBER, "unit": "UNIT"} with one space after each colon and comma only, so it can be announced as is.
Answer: {"value": 32, "unit": "%"}
